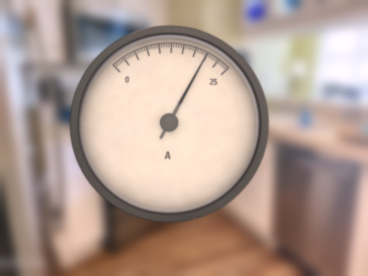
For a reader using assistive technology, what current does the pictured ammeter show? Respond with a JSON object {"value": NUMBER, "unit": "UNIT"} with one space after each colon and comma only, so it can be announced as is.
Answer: {"value": 20, "unit": "A"}
